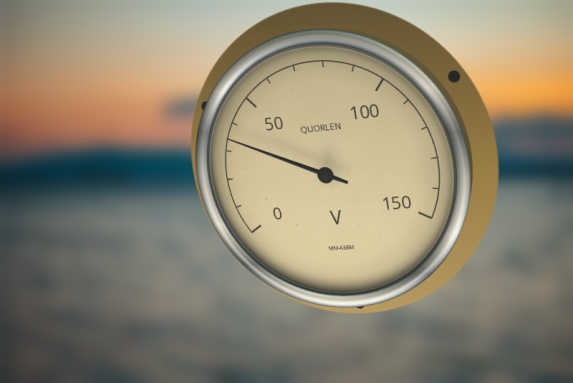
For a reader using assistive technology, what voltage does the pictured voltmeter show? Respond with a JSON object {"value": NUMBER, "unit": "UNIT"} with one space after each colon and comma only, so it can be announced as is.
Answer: {"value": 35, "unit": "V"}
